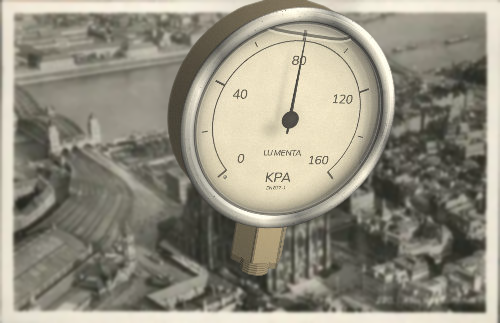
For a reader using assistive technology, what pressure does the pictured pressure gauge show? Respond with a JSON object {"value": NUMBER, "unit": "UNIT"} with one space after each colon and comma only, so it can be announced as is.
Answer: {"value": 80, "unit": "kPa"}
